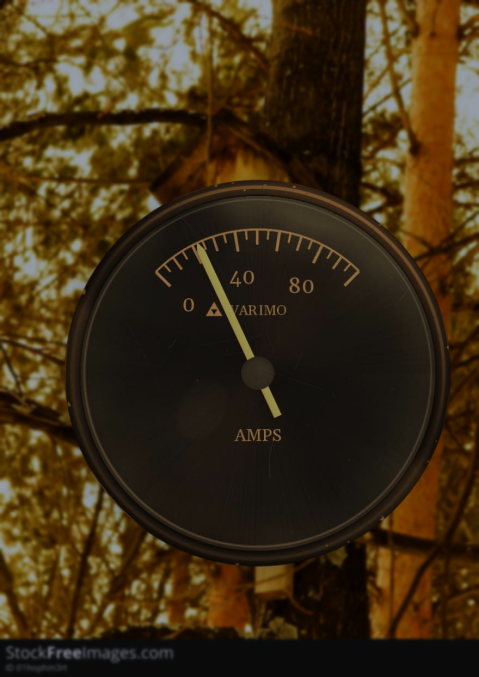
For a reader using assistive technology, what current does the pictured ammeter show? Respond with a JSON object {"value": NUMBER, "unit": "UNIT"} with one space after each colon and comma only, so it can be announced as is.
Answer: {"value": 22.5, "unit": "A"}
